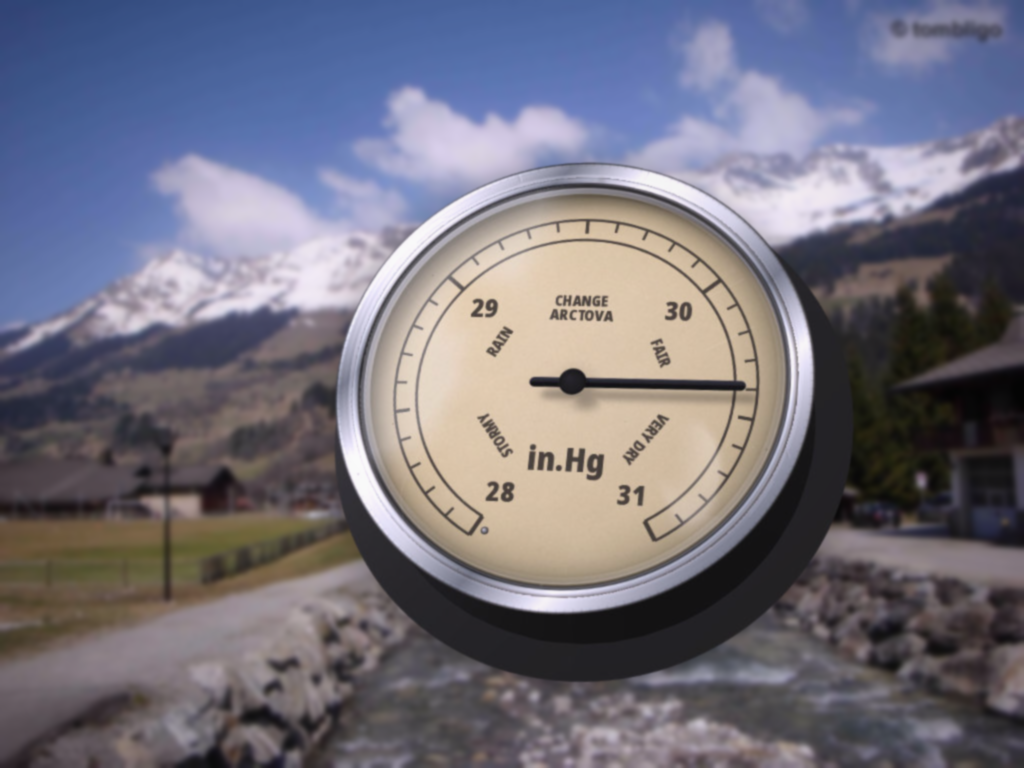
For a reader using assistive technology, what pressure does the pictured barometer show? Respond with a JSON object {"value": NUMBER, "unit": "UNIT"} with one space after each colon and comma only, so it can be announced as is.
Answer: {"value": 30.4, "unit": "inHg"}
